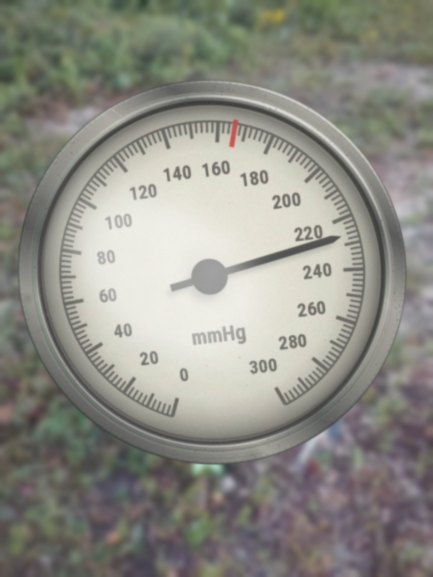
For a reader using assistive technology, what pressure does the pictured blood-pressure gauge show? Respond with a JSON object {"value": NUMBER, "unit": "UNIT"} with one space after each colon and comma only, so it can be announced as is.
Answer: {"value": 226, "unit": "mmHg"}
